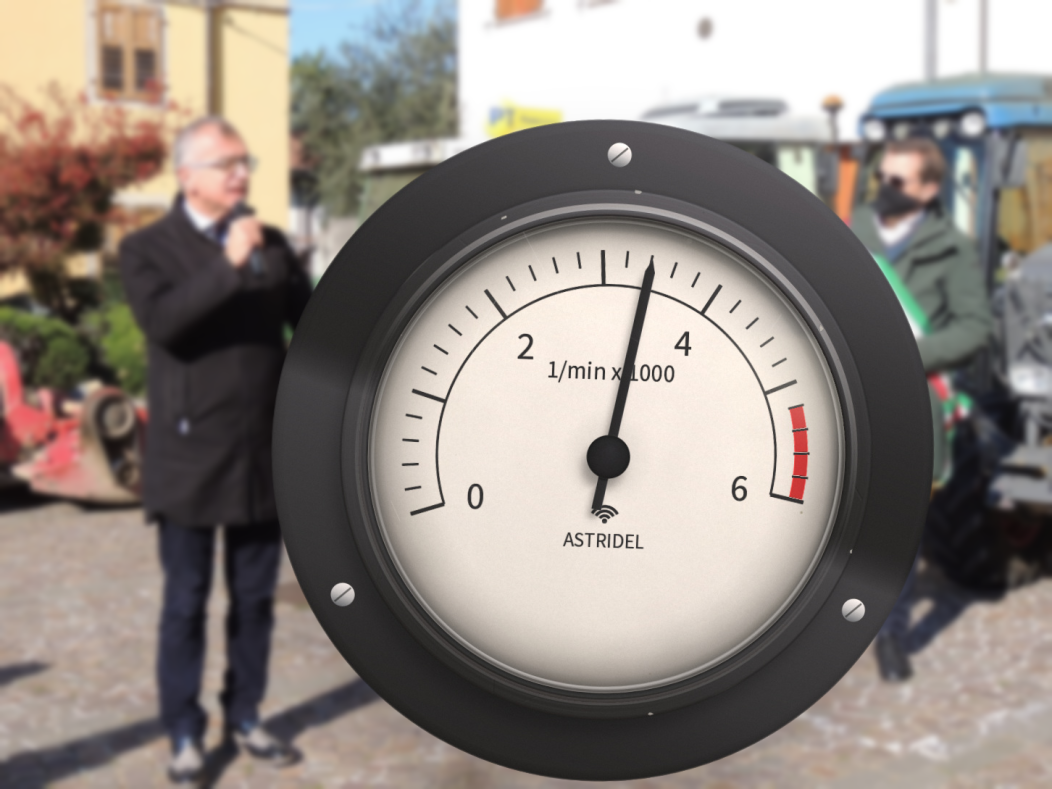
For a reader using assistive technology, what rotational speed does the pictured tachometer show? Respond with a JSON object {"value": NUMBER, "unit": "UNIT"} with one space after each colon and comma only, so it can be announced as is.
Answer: {"value": 3400, "unit": "rpm"}
